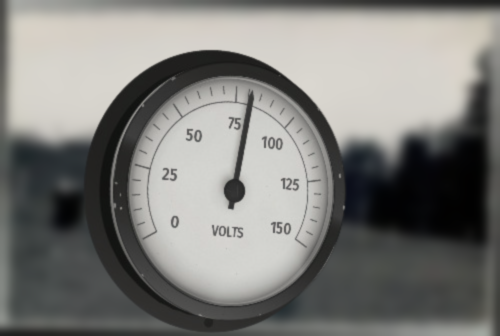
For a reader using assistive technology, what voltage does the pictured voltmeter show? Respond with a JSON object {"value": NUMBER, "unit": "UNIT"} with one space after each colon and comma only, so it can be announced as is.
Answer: {"value": 80, "unit": "V"}
